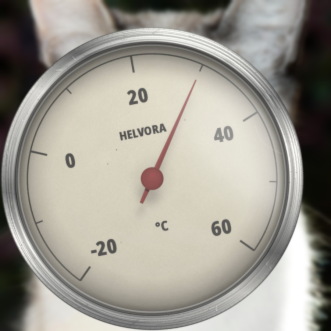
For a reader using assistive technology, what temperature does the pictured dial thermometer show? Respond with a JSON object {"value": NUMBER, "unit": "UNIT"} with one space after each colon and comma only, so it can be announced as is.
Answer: {"value": 30, "unit": "°C"}
